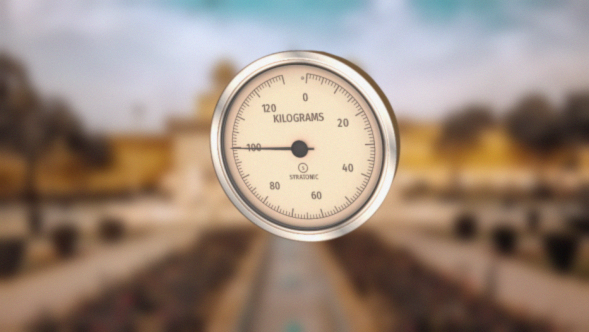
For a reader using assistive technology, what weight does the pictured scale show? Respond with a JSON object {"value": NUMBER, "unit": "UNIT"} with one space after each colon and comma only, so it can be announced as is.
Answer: {"value": 100, "unit": "kg"}
